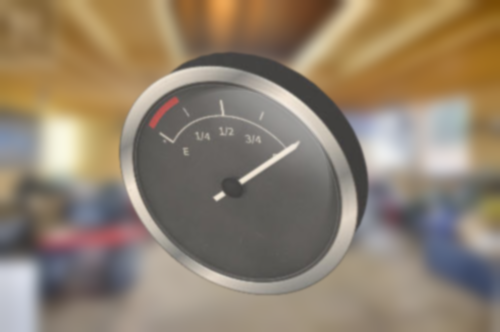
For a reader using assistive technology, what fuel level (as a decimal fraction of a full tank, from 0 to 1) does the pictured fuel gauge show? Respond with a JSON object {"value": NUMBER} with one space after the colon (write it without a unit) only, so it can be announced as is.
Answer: {"value": 1}
